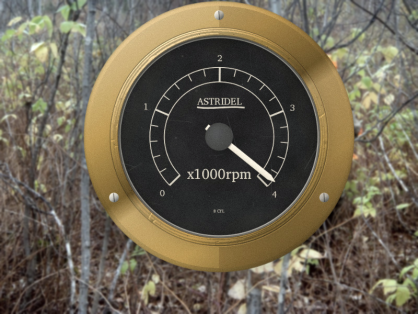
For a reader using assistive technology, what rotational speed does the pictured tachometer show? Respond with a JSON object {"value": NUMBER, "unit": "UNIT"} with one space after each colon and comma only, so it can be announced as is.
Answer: {"value": 3900, "unit": "rpm"}
